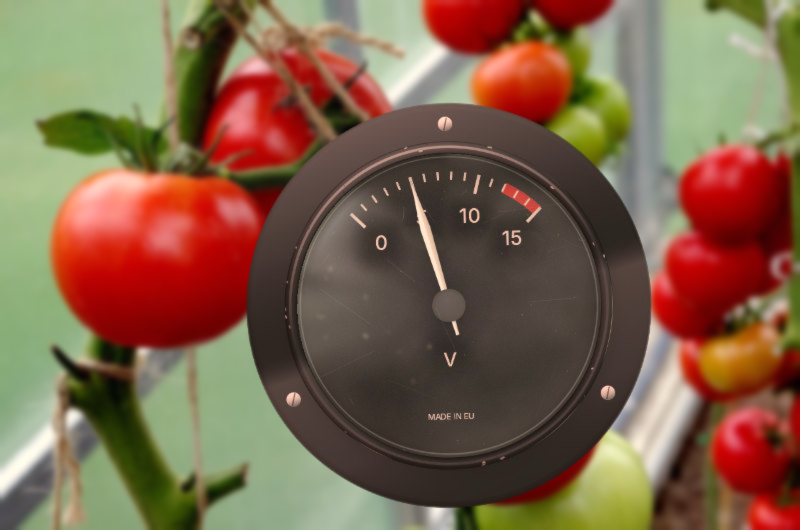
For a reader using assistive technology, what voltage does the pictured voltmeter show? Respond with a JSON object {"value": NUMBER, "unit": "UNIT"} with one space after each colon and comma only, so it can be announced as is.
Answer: {"value": 5, "unit": "V"}
